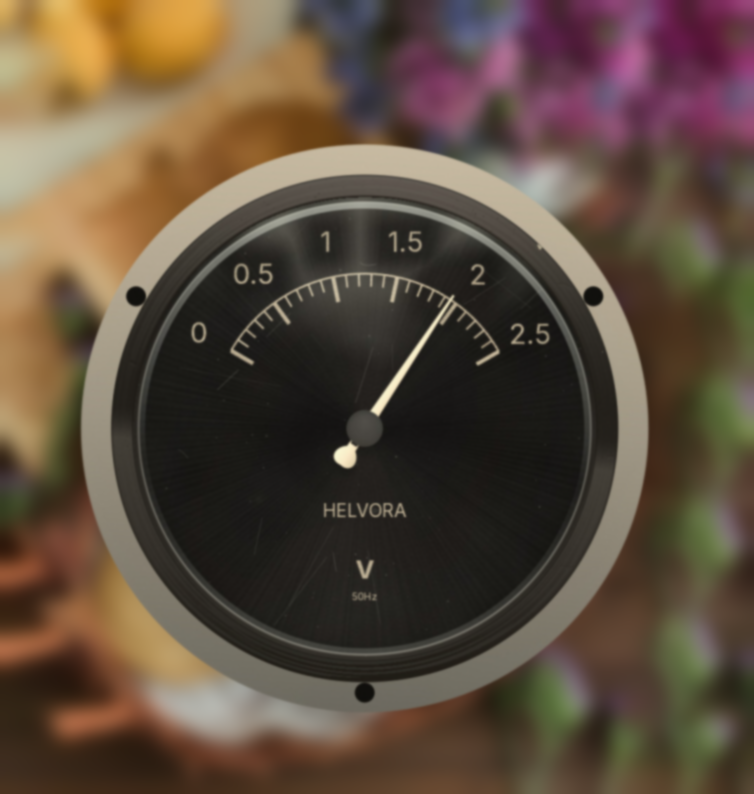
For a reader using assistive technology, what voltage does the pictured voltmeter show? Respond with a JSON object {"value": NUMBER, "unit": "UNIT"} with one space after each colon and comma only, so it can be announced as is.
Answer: {"value": 1.95, "unit": "V"}
